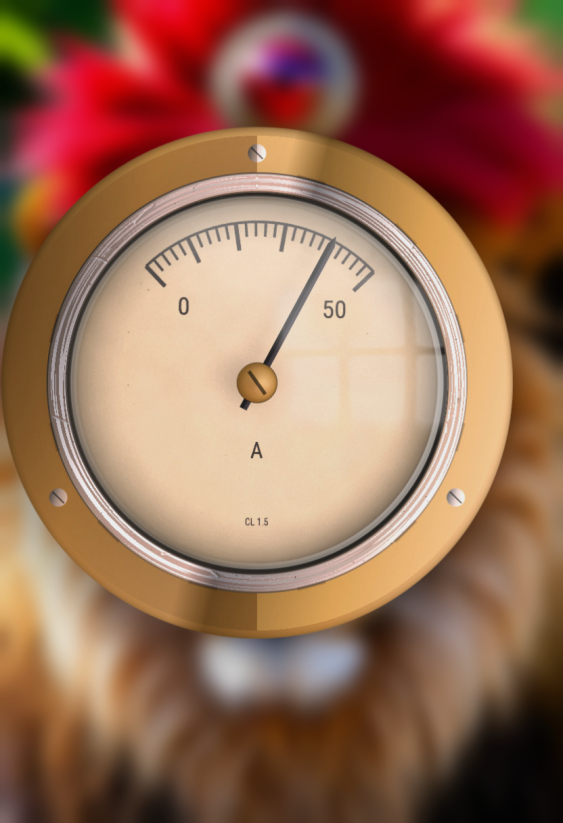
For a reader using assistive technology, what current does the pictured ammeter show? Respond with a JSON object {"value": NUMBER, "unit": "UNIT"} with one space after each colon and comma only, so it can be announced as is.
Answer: {"value": 40, "unit": "A"}
